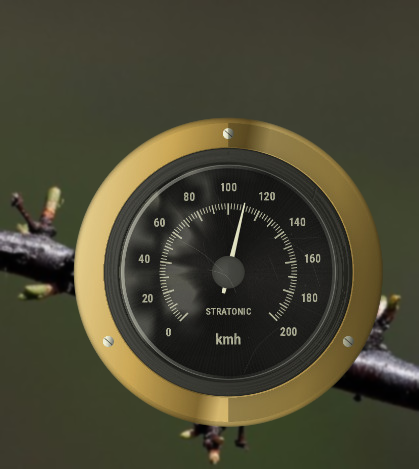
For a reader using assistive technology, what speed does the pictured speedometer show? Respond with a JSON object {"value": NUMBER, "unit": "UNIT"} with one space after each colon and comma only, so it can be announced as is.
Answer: {"value": 110, "unit": "km/h"}
